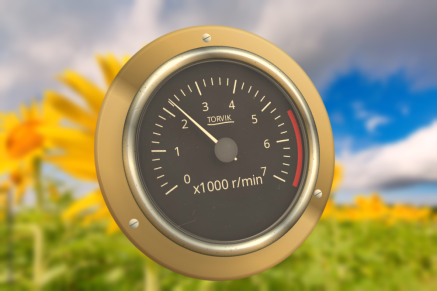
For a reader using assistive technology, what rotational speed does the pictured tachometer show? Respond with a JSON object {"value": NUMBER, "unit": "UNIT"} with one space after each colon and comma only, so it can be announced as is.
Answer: {"value": 2200, "unit": "rpm"}
